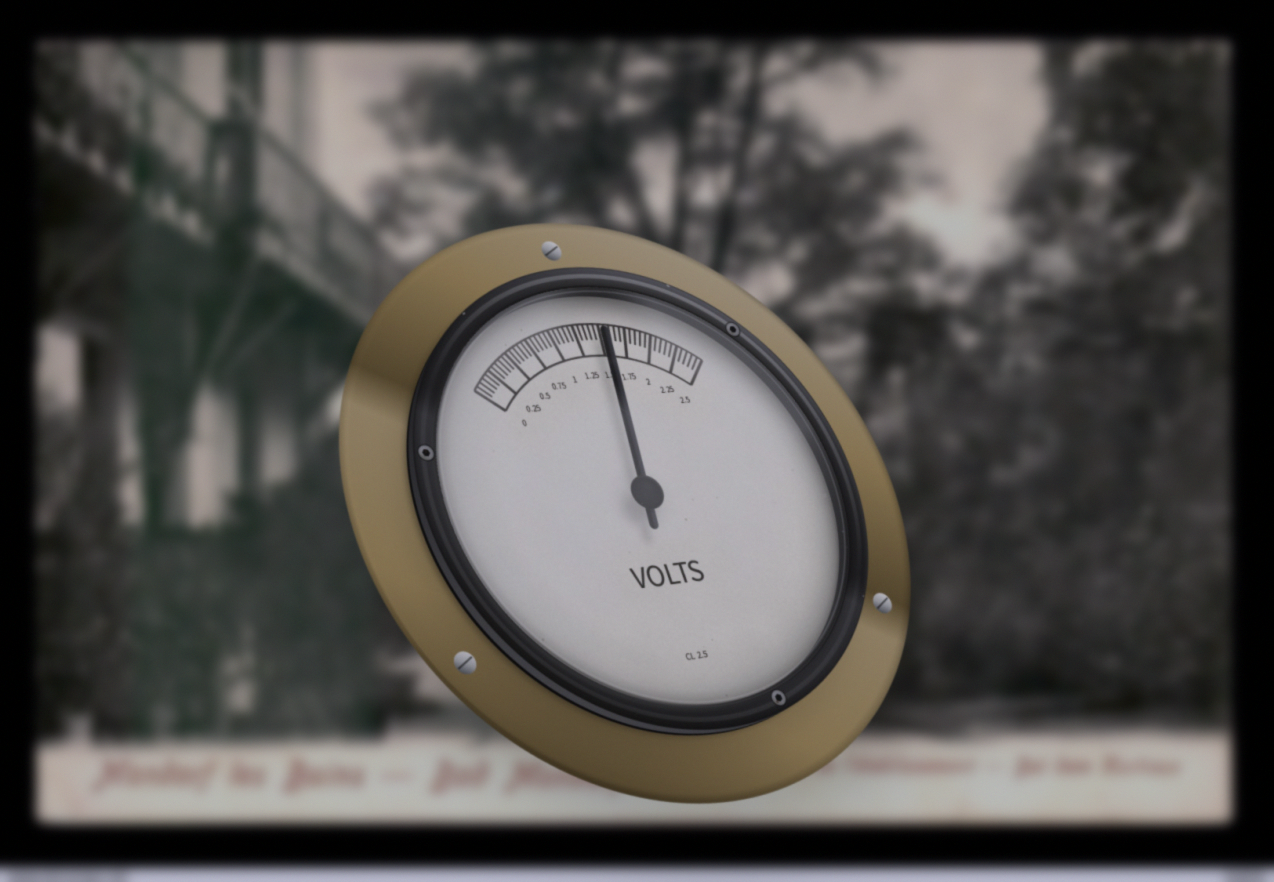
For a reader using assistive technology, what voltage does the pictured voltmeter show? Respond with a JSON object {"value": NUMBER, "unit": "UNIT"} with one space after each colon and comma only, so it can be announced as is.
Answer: {"value": 1.5, "unit": "V"}
